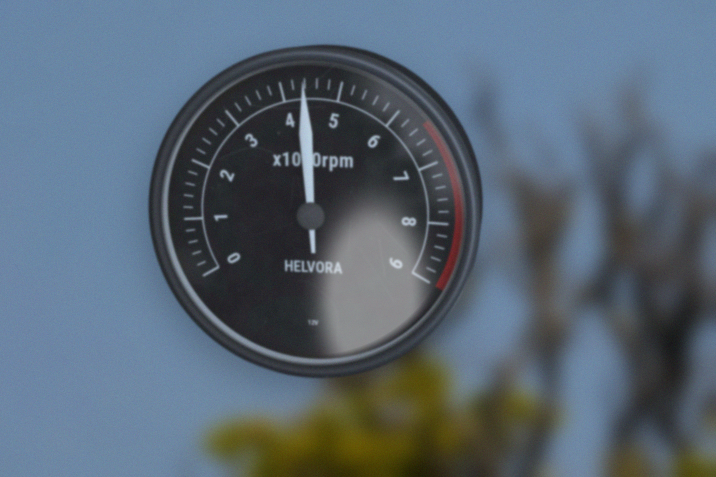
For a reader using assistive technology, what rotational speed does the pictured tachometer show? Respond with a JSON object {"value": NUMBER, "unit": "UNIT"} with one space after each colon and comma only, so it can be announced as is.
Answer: {"value": 4400, "unit": "rpm"}
